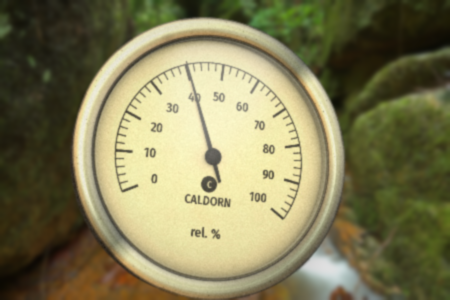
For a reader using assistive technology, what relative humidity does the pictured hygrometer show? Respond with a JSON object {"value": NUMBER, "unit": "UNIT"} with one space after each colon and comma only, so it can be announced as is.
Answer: {"value": 40, "unit": "%"}
